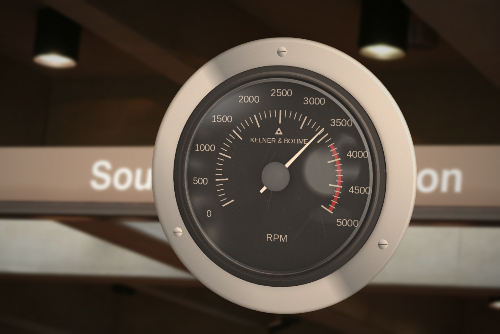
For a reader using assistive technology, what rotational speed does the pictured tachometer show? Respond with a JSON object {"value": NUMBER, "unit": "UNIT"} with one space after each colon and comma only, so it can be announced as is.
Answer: {"value": 3400, "unit": "rpm"}
